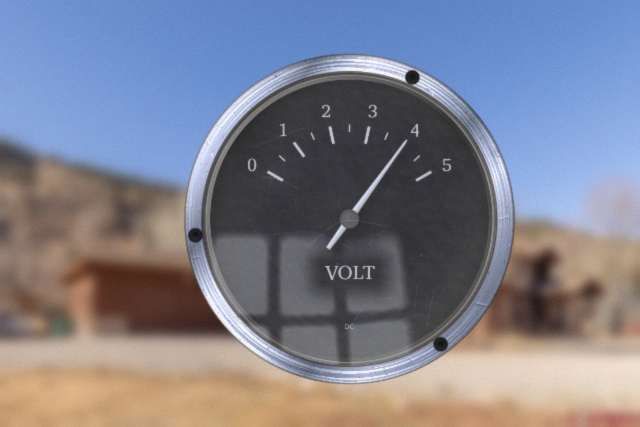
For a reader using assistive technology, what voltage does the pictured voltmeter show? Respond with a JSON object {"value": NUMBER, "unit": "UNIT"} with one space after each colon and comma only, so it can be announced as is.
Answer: {"value": 4, "unit": "V"}
